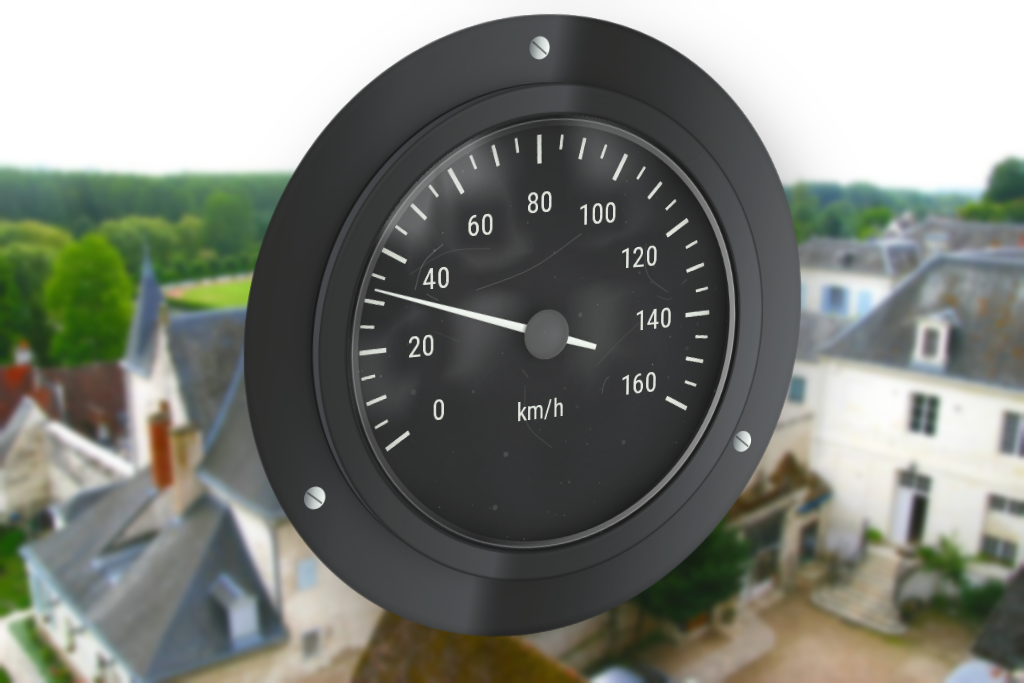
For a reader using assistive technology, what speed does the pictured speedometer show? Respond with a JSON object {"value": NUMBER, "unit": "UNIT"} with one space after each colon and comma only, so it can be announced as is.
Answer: {"value": 32.5, "unit": "km/h"}
